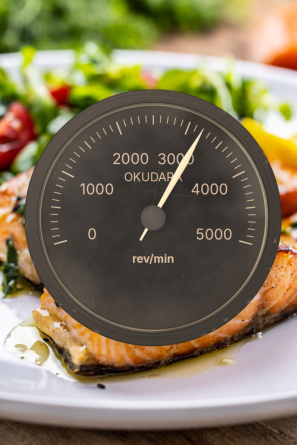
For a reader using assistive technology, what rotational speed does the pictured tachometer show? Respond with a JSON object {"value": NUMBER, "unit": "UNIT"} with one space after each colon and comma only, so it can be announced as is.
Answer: {"value": 3200, "unit": "rpm"}
